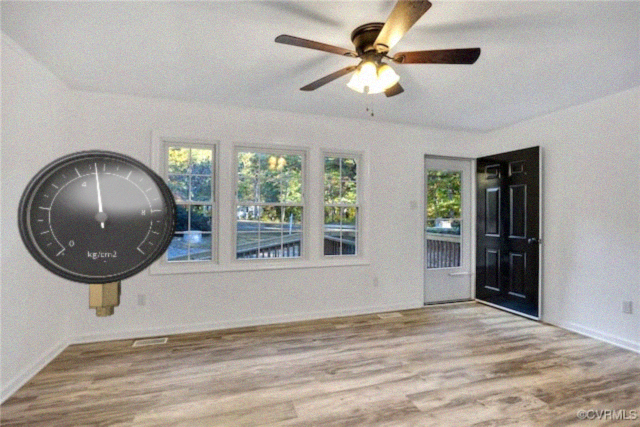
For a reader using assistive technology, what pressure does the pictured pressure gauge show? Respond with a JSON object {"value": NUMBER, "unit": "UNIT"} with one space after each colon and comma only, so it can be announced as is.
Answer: {"value": 4.75, "unit": "kg/cm²"}
